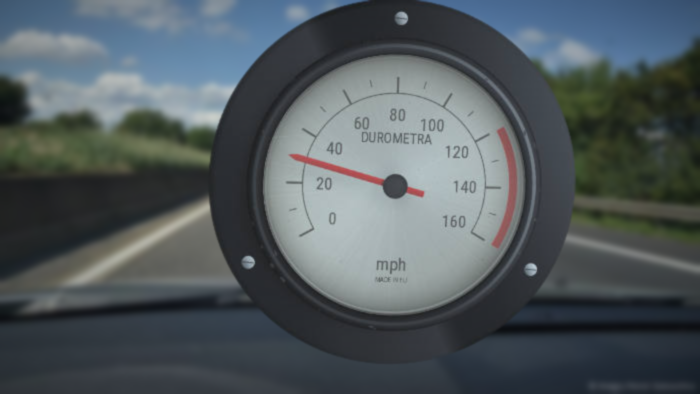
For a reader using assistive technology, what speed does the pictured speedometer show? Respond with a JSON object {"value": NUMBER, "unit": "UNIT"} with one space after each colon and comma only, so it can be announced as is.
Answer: {"value": 30, "unit": "mph"}
